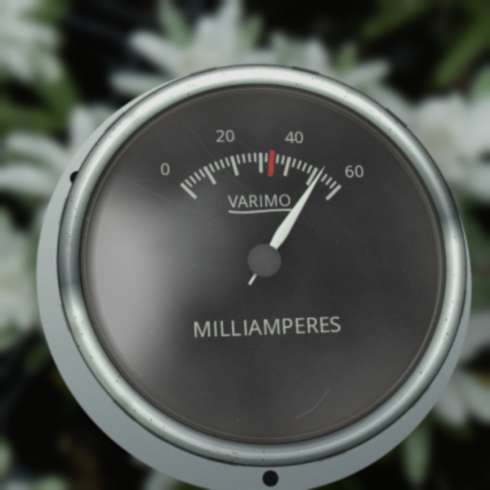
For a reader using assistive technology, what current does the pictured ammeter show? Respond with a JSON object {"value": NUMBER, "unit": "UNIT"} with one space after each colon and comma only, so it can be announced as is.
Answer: {"value": 52, "unit": "mA"}
